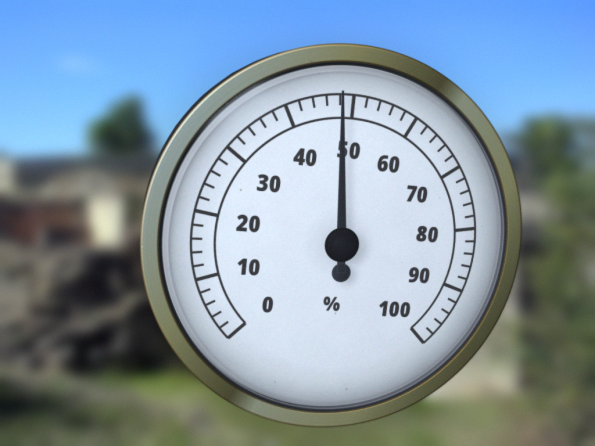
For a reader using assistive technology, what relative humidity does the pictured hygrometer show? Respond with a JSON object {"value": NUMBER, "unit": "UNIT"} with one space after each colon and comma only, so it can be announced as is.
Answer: {"value": 48, "unit": "%"}
